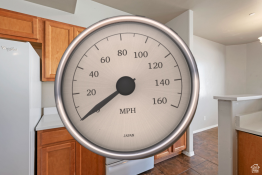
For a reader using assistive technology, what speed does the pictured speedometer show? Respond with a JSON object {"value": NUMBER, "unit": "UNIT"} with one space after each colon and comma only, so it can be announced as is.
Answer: {"value": 0, "unit": "mph"}
